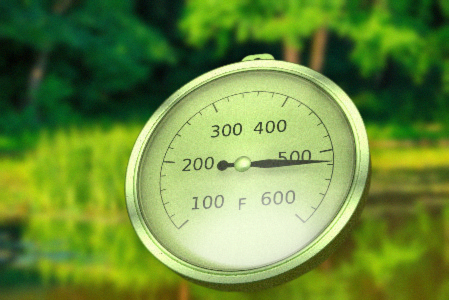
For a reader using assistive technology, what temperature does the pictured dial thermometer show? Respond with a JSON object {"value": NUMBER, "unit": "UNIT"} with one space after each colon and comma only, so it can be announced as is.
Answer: {"value": 520, "unit": "°F"}
